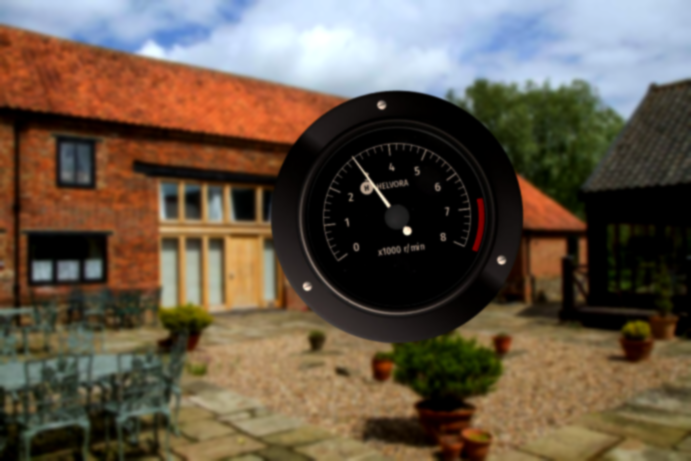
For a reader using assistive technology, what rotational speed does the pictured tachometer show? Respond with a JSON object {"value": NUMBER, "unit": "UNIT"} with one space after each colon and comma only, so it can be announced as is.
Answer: {"value": 3000, "unit": "rpm"}
